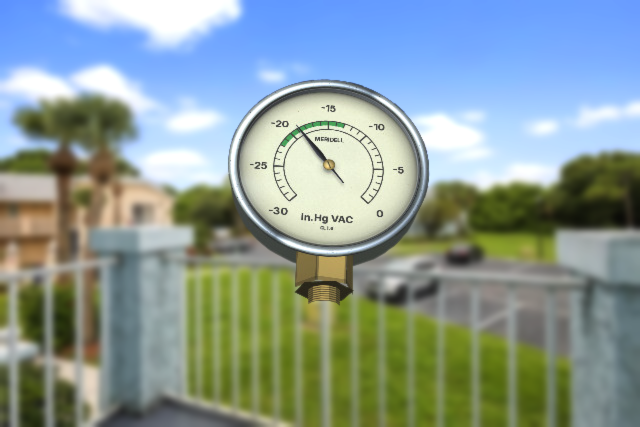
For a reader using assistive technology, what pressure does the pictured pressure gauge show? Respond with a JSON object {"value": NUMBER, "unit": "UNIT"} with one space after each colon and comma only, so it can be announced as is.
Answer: {"value": -19, "unit": "inHg"}
